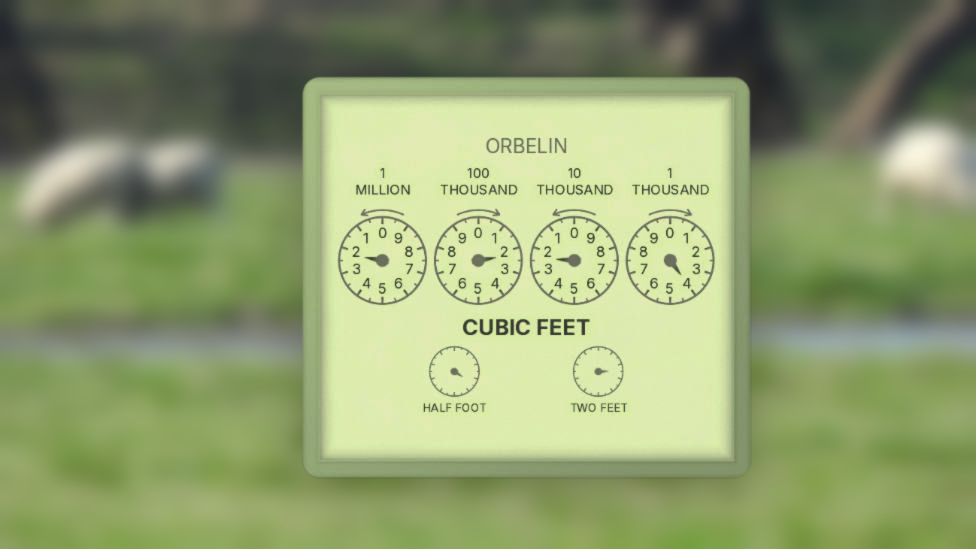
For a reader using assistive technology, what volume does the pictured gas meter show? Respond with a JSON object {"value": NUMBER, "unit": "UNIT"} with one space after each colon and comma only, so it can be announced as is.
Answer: {"value": 222400, "unit": "ft³"}
